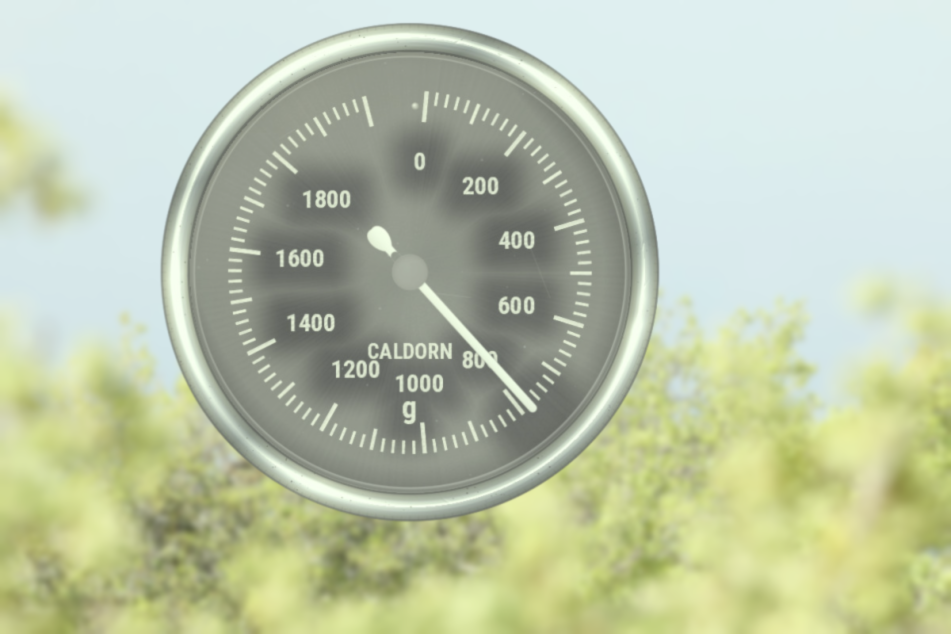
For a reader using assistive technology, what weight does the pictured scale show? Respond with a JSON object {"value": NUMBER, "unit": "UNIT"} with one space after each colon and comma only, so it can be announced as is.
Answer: {"value": 780, "unit": "g"}
